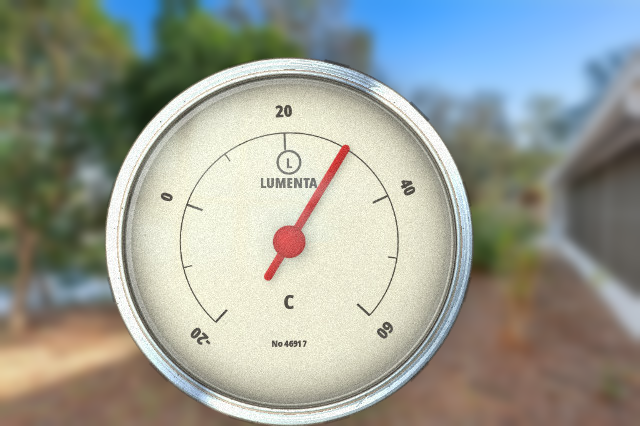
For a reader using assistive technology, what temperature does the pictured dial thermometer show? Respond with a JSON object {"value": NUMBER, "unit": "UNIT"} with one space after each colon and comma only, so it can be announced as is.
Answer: {"value": 30, "unit": "°C"}
